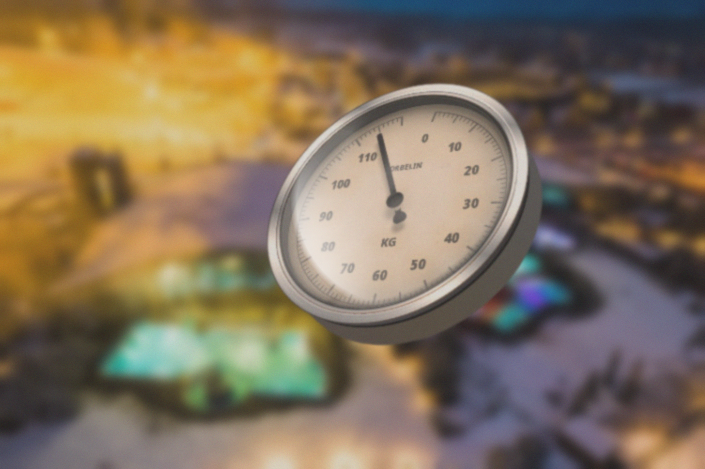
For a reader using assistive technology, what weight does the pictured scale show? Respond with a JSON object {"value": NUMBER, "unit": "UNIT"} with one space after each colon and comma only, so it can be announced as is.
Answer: {"value": 115, "unit": "kg"}
